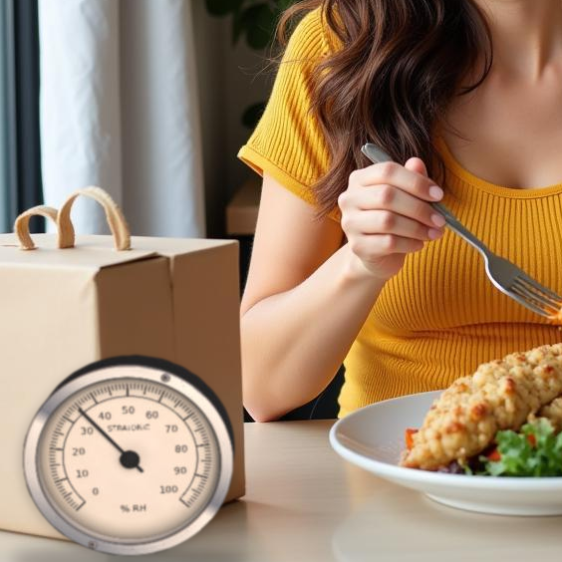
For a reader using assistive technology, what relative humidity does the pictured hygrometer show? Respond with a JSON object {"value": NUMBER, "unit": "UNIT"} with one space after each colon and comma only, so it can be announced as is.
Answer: {"value": 35, "unit": "%"}
